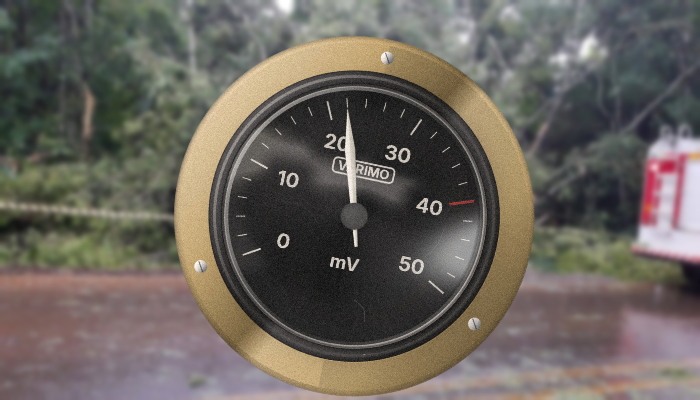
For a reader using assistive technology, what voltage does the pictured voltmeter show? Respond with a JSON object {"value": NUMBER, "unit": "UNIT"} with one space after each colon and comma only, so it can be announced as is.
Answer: {"value": 22, "unit": "mV"}
